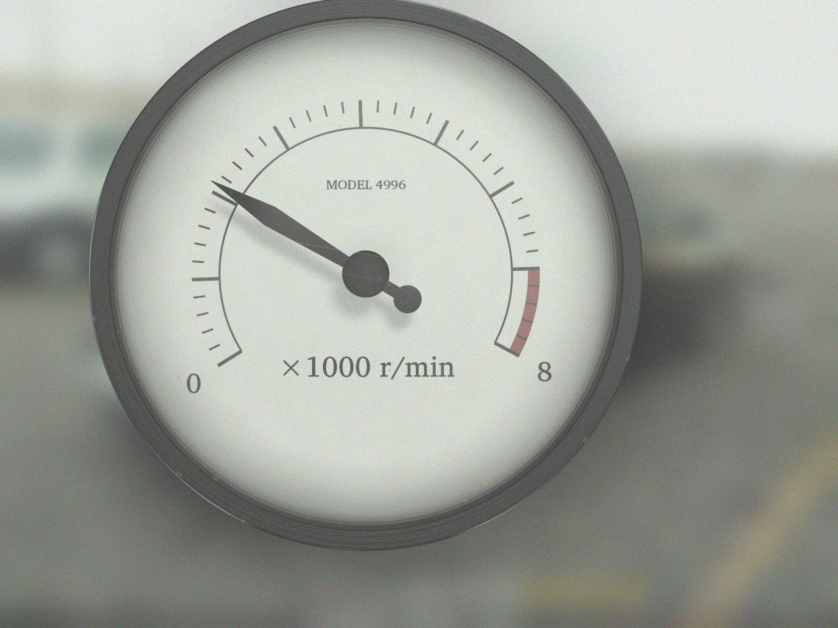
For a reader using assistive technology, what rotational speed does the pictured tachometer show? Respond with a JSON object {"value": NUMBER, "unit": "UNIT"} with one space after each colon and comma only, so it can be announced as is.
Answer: {"value": 2100, "unit": "rpm"}
